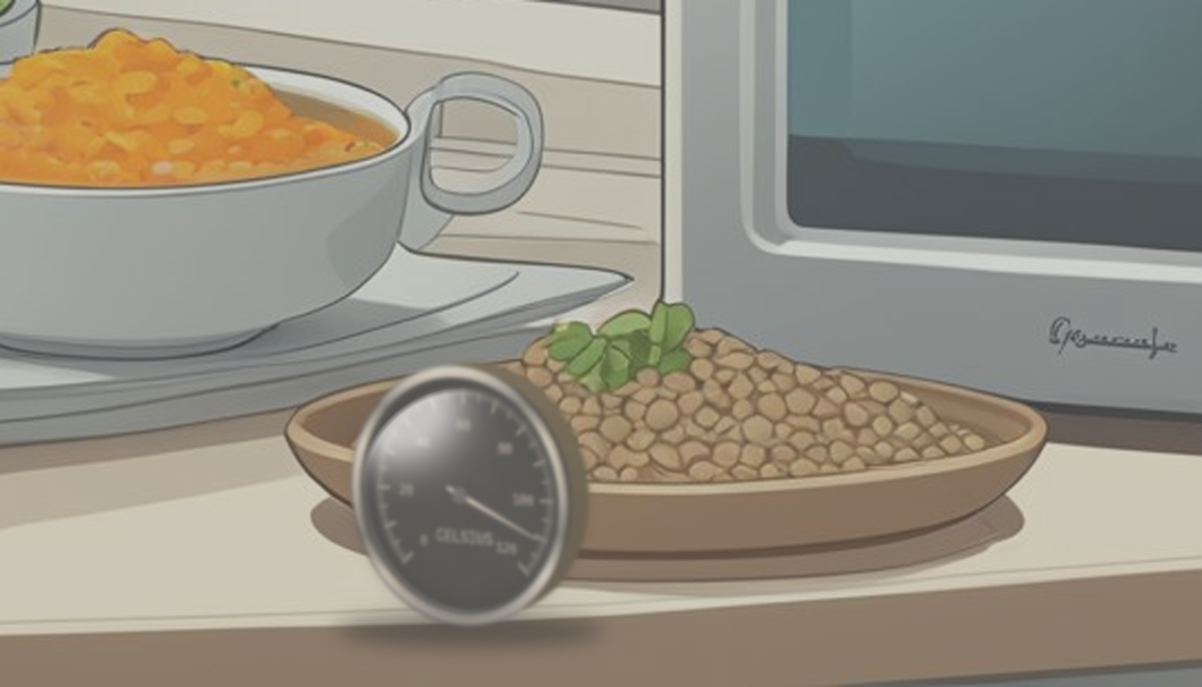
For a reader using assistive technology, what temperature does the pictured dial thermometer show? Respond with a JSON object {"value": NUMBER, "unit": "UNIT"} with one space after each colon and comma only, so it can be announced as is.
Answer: {"value": 110, "unit": "°C"}
